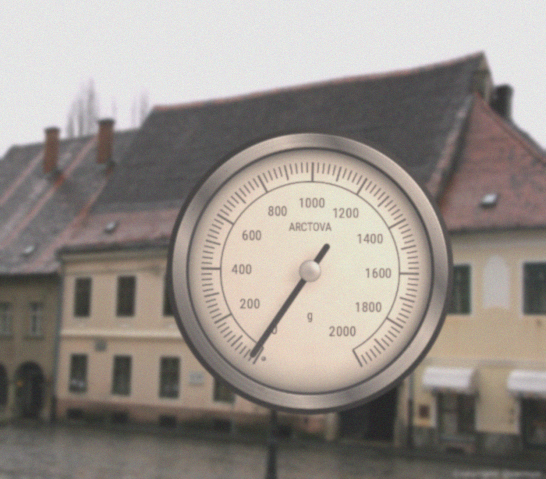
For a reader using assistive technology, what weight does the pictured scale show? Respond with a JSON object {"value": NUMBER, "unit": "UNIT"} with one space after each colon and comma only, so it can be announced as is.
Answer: {"value": 20, "unit": "g"}
